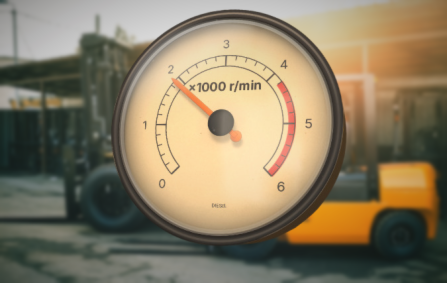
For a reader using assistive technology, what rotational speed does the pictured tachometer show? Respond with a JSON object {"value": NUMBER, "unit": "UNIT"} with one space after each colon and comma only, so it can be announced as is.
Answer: {"value": 1900, "unit": "rpm"}
